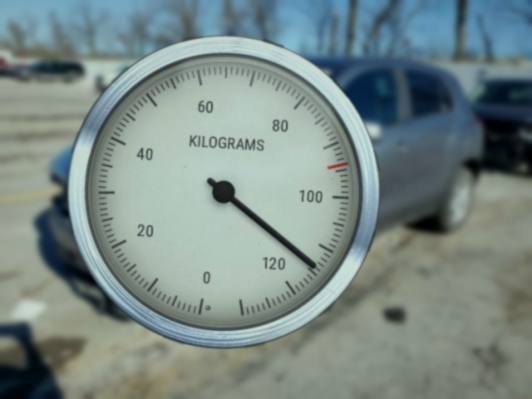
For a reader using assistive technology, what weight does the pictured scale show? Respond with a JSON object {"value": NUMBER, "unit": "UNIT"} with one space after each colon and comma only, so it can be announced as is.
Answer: {"value": 114, "unit": "kg"}
